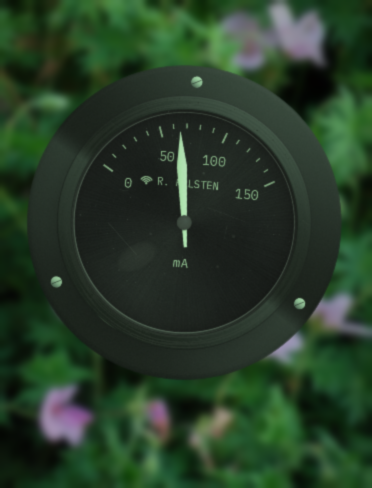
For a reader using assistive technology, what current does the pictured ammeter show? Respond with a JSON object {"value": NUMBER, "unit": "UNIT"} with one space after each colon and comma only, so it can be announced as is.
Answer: {"value": 65, "unit": "mA"}
